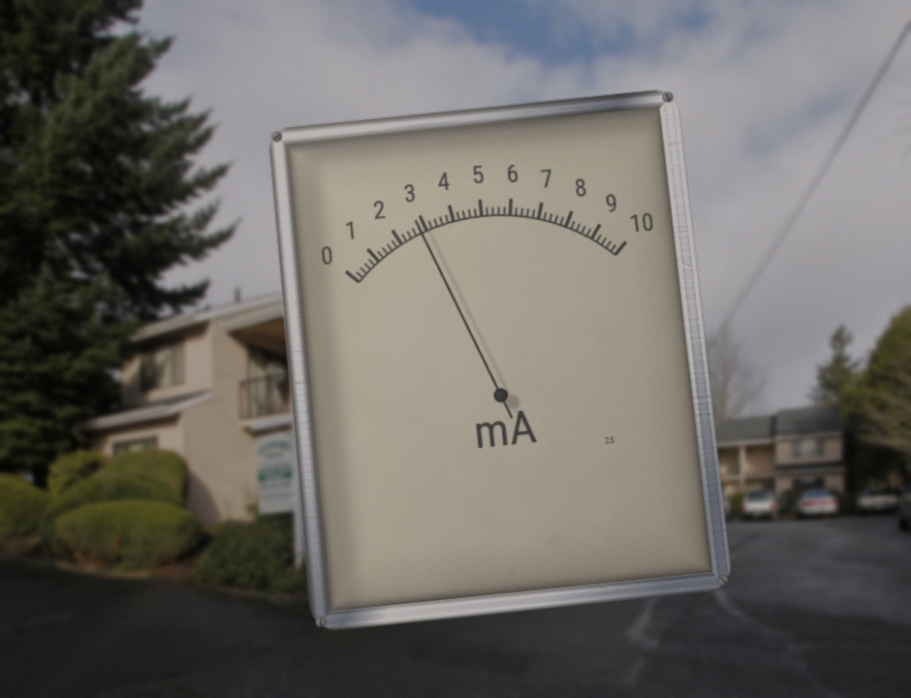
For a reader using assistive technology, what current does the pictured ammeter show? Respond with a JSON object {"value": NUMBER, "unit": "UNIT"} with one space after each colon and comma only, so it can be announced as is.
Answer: {"value": 2.8, "unit": "mA"}
